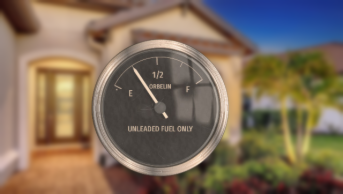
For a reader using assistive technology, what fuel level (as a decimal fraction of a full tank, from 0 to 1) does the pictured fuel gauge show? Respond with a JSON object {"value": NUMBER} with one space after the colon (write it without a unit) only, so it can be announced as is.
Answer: {"value": 0.25}
